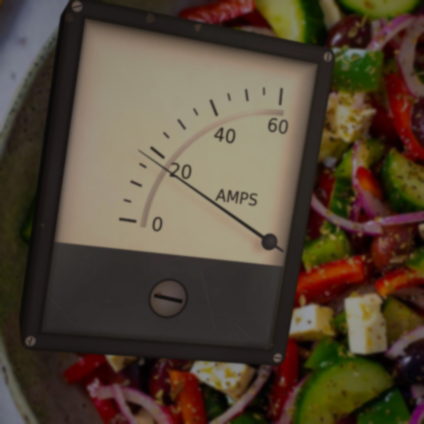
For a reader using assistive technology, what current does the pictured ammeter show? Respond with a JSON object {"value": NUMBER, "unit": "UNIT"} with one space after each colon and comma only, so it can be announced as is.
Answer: {"value": 17.5, "unit": "A"}
